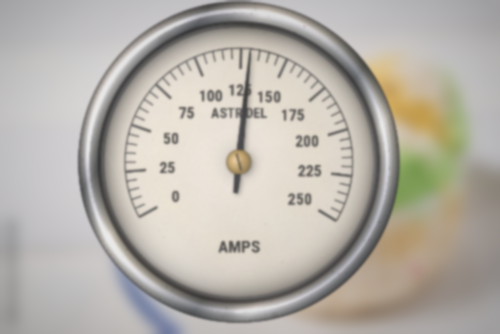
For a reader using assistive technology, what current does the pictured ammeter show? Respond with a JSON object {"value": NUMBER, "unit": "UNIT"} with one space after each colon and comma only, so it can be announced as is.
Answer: {"value": 130, "unit": "A"}
